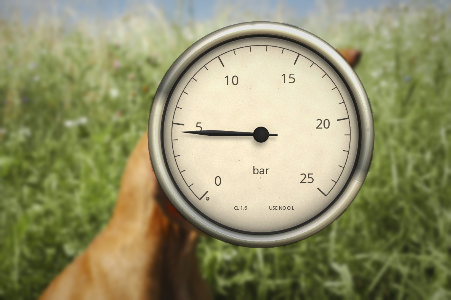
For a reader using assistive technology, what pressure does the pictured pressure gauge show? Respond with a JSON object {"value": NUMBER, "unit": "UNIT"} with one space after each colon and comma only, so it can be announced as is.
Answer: {"value": 4.5, "unit": "bar"}
